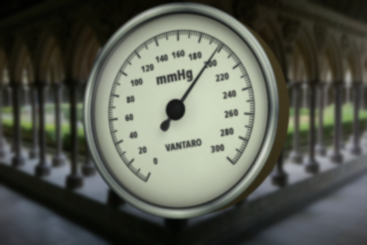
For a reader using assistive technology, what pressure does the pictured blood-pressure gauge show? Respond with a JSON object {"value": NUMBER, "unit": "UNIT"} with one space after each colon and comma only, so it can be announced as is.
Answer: {"value": 200, "unit": "mmHg"}
